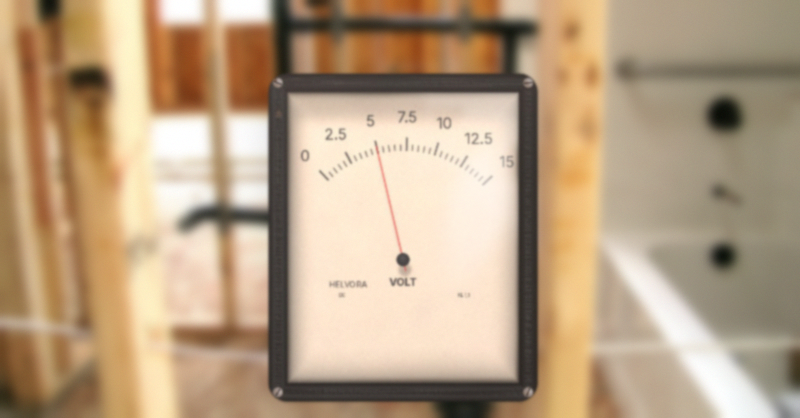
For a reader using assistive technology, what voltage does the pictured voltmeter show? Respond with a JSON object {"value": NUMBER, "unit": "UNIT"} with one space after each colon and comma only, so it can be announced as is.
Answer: {"value": 5, "unit": "V"}
